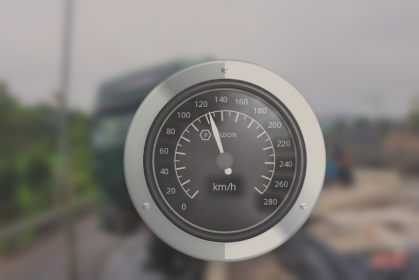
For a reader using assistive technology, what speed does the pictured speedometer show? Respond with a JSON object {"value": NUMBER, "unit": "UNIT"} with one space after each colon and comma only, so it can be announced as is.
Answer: {"value": 125, "unit": "km/h"}
